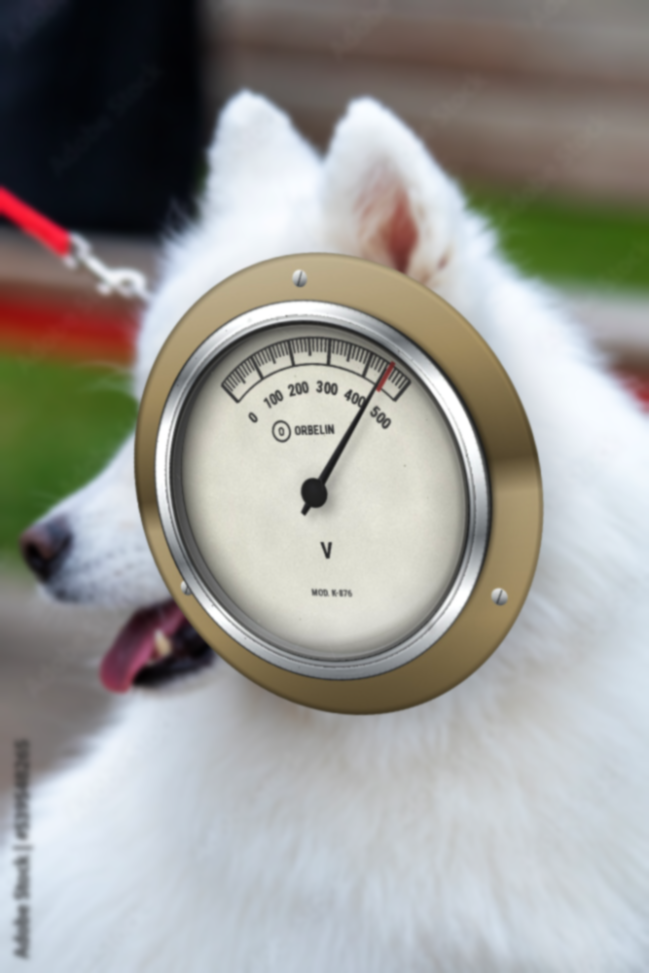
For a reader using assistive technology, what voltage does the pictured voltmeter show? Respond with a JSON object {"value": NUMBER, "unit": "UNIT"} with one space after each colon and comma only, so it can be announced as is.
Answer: {"value": 450, "unit": "V"}
